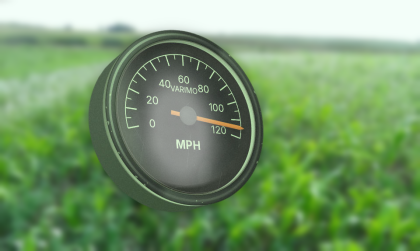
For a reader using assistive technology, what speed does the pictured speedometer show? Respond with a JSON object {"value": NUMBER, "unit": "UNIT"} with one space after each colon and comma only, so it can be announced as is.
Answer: {"value": 115, "unit": "mph"}
